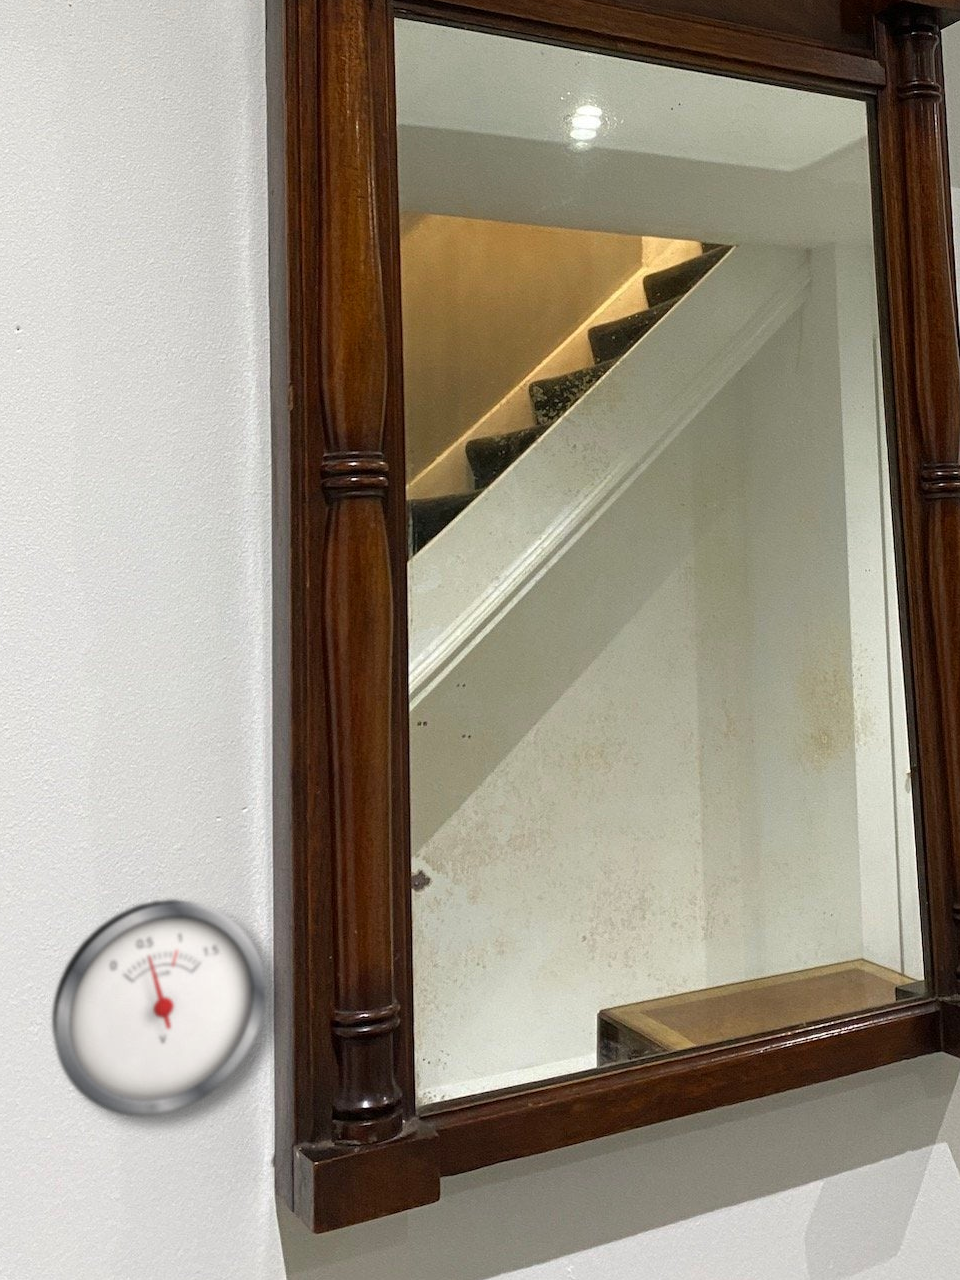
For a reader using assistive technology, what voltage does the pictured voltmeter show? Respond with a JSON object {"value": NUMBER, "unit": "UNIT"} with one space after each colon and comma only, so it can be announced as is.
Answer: {"value": 0.5, "unit": "V"}
